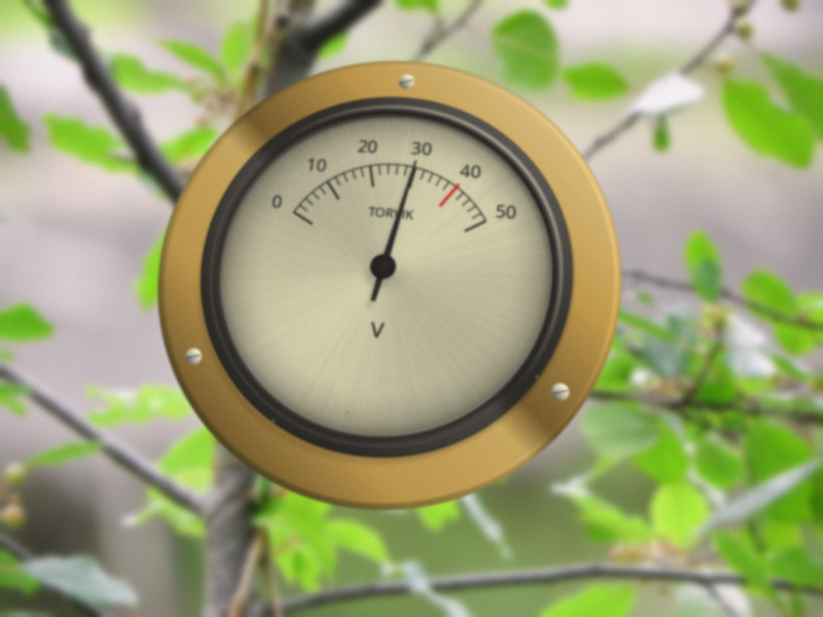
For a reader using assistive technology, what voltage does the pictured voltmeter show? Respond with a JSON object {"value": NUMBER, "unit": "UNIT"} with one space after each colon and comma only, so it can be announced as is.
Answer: {"value": 30, "unit": "V"}
